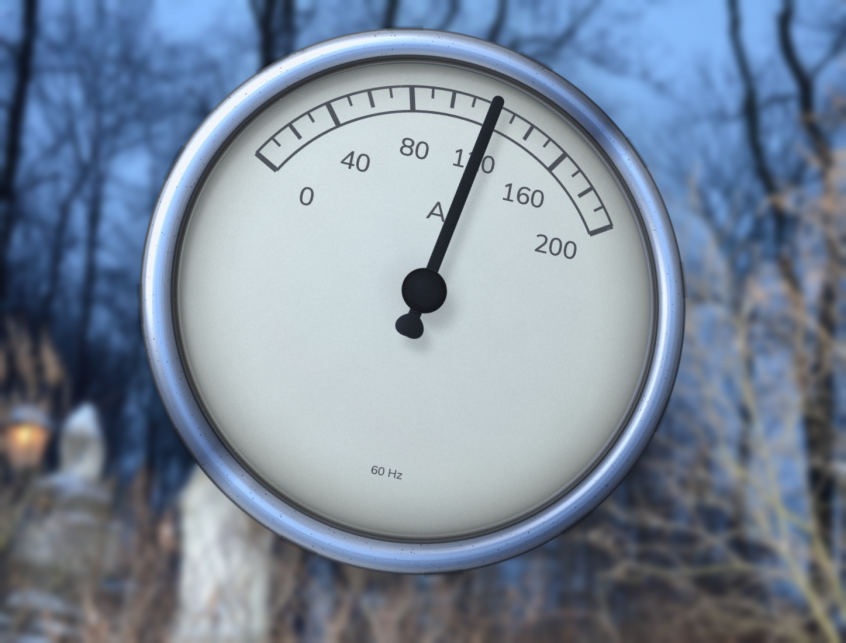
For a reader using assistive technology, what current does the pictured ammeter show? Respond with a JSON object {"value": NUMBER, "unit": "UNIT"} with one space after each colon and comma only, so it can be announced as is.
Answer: {"value": 120, "unit": "A"}
